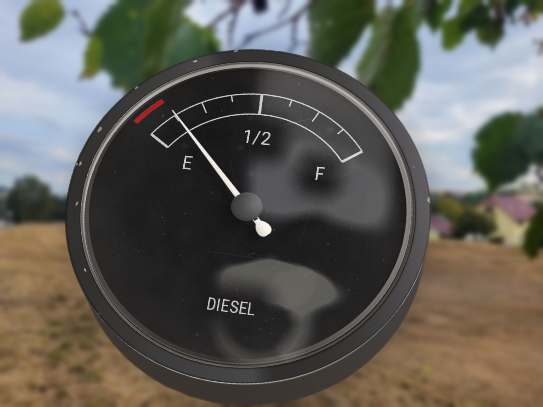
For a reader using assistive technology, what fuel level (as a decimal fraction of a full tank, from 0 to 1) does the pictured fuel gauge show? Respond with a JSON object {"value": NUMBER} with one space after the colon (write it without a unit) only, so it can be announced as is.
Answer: {"value": 0.125}
